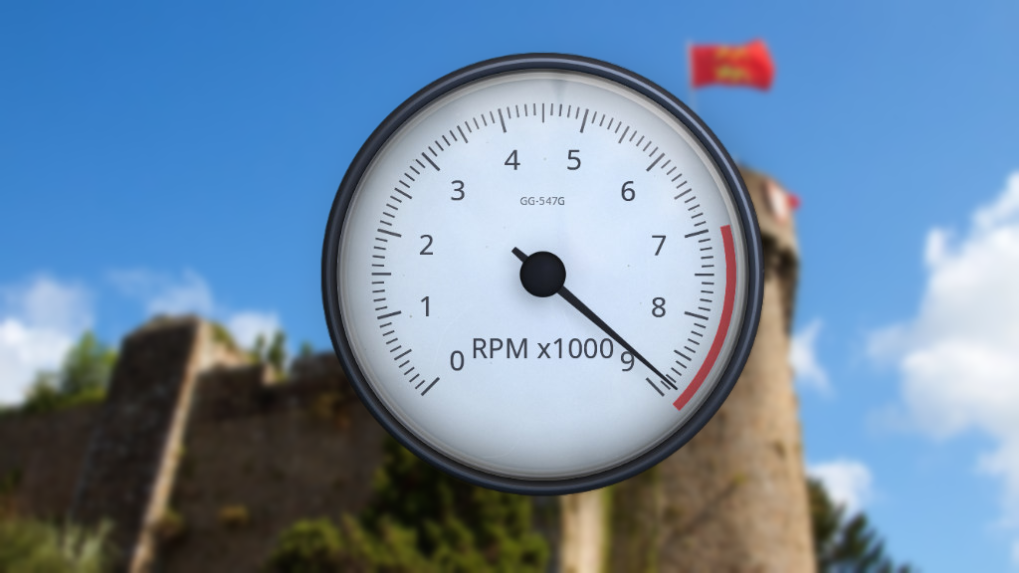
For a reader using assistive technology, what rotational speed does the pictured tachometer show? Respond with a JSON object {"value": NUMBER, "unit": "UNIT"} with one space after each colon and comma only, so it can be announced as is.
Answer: {"value": 8850, "unit": "rpm"}
